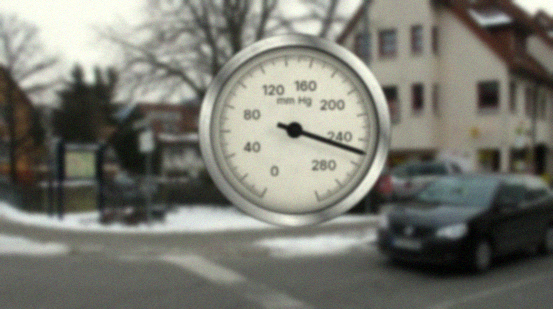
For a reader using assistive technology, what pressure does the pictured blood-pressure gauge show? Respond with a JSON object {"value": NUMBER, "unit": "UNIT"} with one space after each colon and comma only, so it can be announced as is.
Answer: {"value": 250, "unit": "mmHg"}
